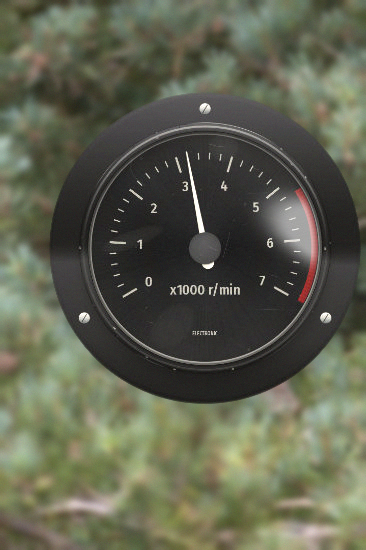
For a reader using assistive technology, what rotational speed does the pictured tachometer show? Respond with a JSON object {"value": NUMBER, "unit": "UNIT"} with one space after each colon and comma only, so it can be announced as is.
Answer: {"value": 3200, "unit": "rpm"}
